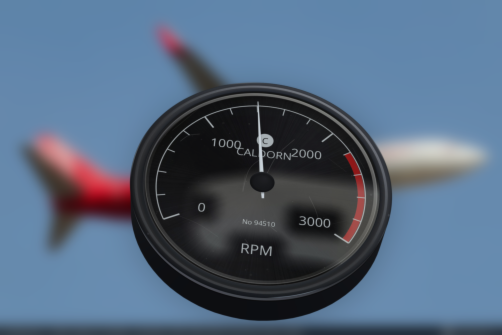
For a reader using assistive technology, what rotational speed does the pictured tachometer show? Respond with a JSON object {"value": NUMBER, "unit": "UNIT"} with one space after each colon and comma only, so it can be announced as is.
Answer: {"value": 1400, "unit": "rpm"}
